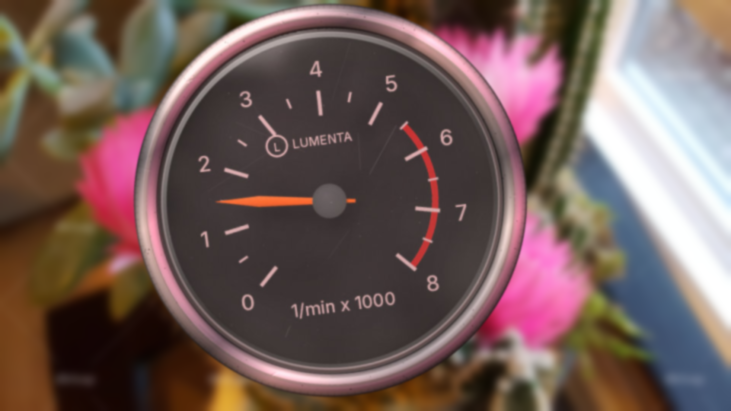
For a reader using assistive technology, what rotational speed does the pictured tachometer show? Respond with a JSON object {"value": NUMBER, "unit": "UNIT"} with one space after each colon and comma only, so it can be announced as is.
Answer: {"value": 1500, "unit": "rpm"}
